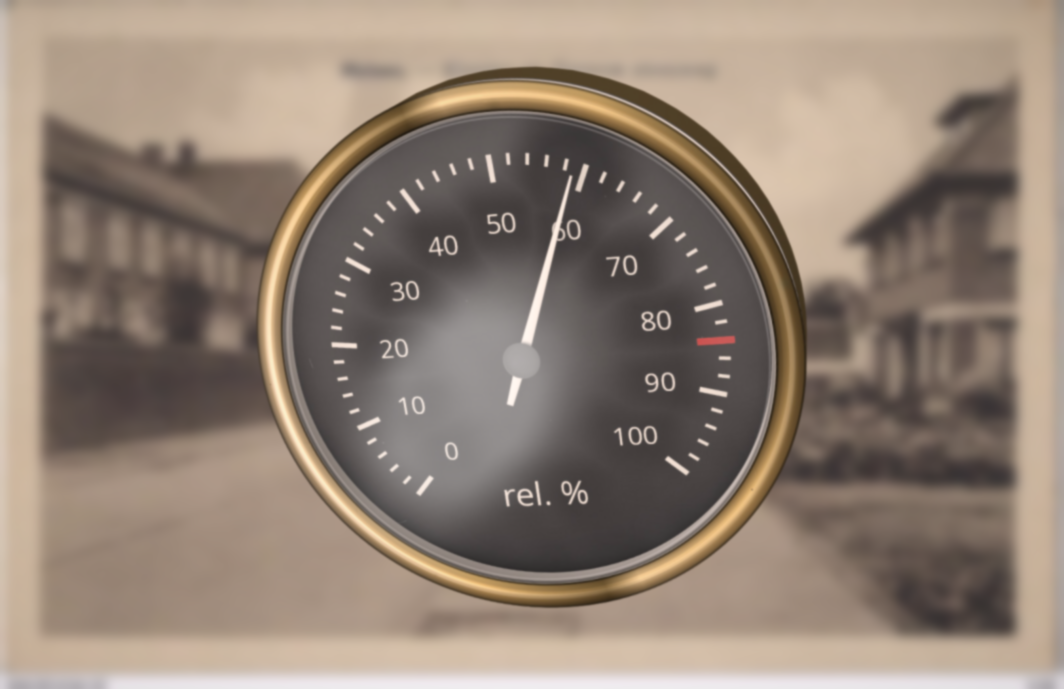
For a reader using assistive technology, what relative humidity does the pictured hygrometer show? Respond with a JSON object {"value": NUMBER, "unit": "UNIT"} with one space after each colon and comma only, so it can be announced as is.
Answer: {"value": 59, "unit": "%"}
